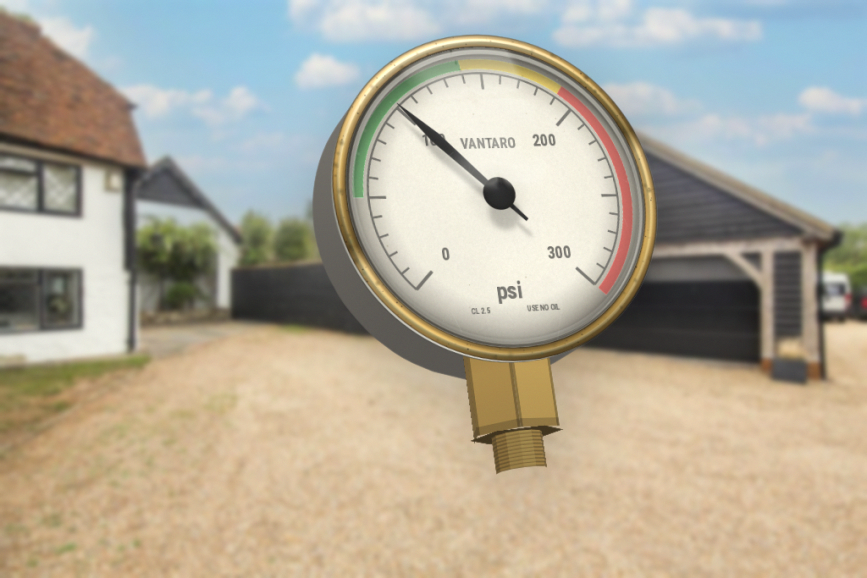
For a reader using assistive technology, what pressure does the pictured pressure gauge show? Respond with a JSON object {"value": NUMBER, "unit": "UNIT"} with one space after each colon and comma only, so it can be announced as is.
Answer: {"value": 100, "unit": "psi"}
